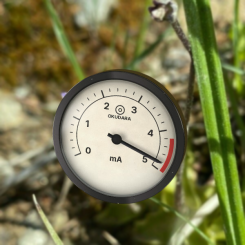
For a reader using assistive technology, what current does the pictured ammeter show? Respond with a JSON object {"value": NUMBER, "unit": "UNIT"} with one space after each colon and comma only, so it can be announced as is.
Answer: {"value": 4.8, "unit": "mA"}
